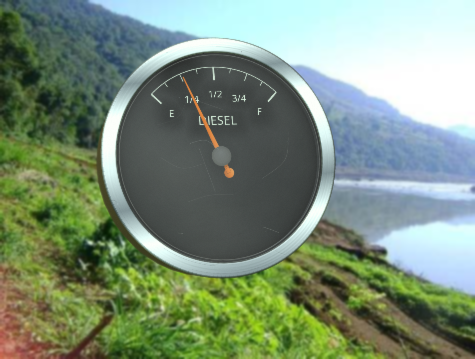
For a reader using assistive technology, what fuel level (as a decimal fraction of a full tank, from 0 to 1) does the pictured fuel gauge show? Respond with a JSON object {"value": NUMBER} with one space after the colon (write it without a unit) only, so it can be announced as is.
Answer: {"value": 0.25}
